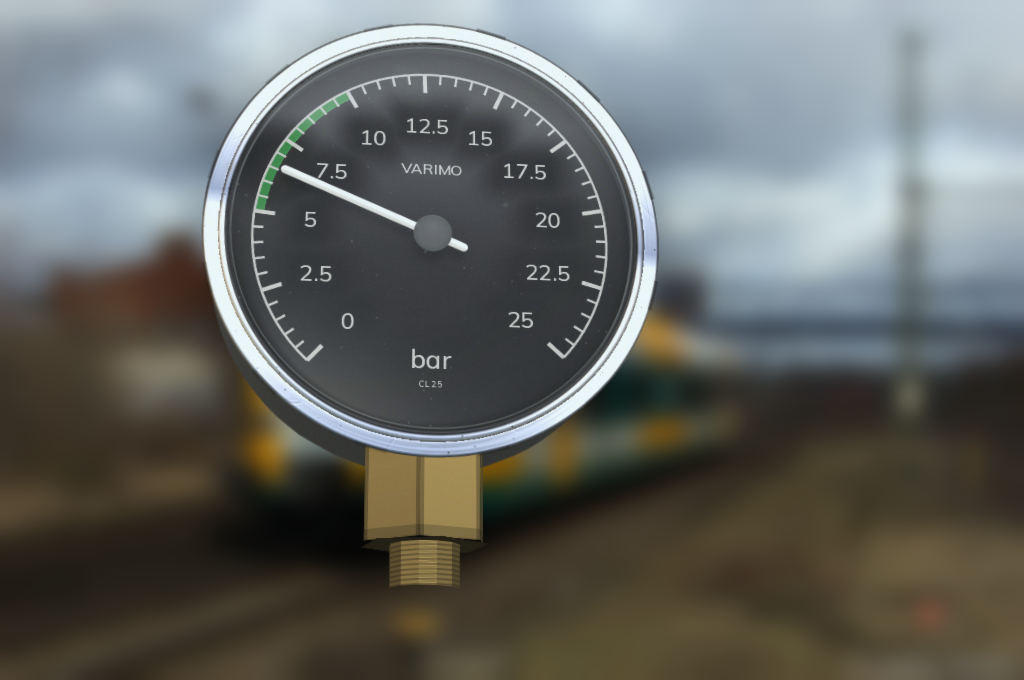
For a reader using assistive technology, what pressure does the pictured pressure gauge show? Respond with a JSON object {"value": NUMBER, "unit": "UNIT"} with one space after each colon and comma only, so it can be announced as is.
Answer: {"value": 6.5, "unit": "bar"}
